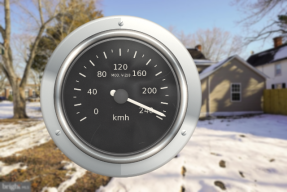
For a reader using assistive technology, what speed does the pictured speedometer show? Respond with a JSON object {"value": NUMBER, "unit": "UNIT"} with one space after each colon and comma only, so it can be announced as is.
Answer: {"value": 235, "unit": "km/h"}
